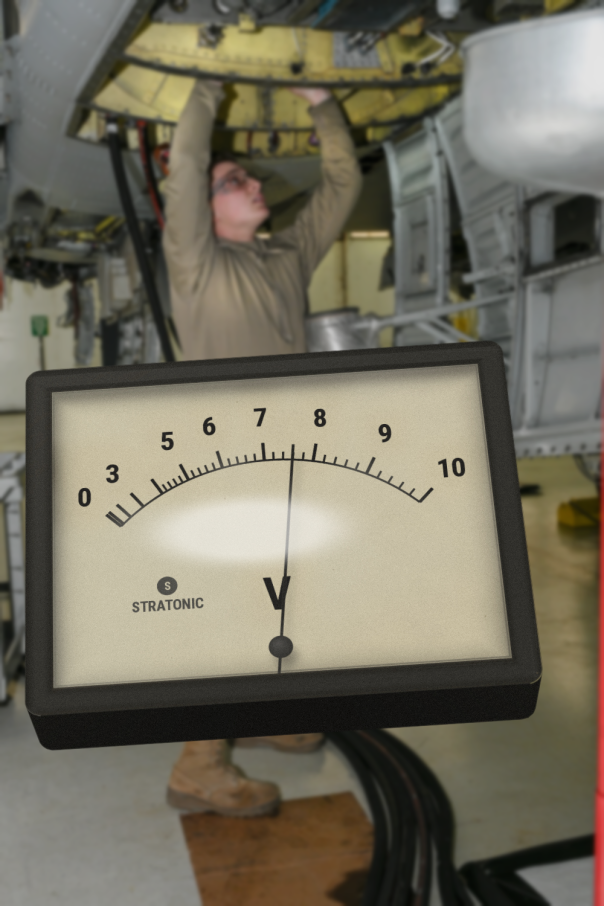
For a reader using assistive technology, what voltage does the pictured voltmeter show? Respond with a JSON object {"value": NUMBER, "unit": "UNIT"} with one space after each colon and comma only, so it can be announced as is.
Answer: {"value": 7.6, "unit": "V"}
